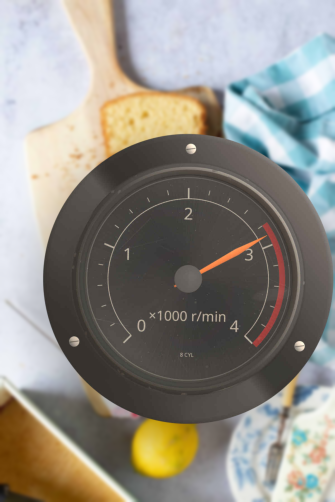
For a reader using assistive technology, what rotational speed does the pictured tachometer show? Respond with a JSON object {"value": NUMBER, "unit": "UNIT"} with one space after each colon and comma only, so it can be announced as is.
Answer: {"value": 2900, "unit": "rpm"}
